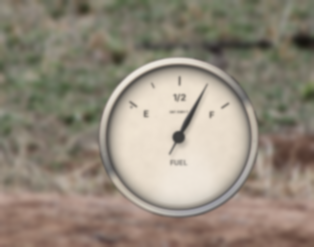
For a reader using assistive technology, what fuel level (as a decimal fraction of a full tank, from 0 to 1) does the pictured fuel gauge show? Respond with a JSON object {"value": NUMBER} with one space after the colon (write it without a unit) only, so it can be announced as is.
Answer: {"value": 0.75}
